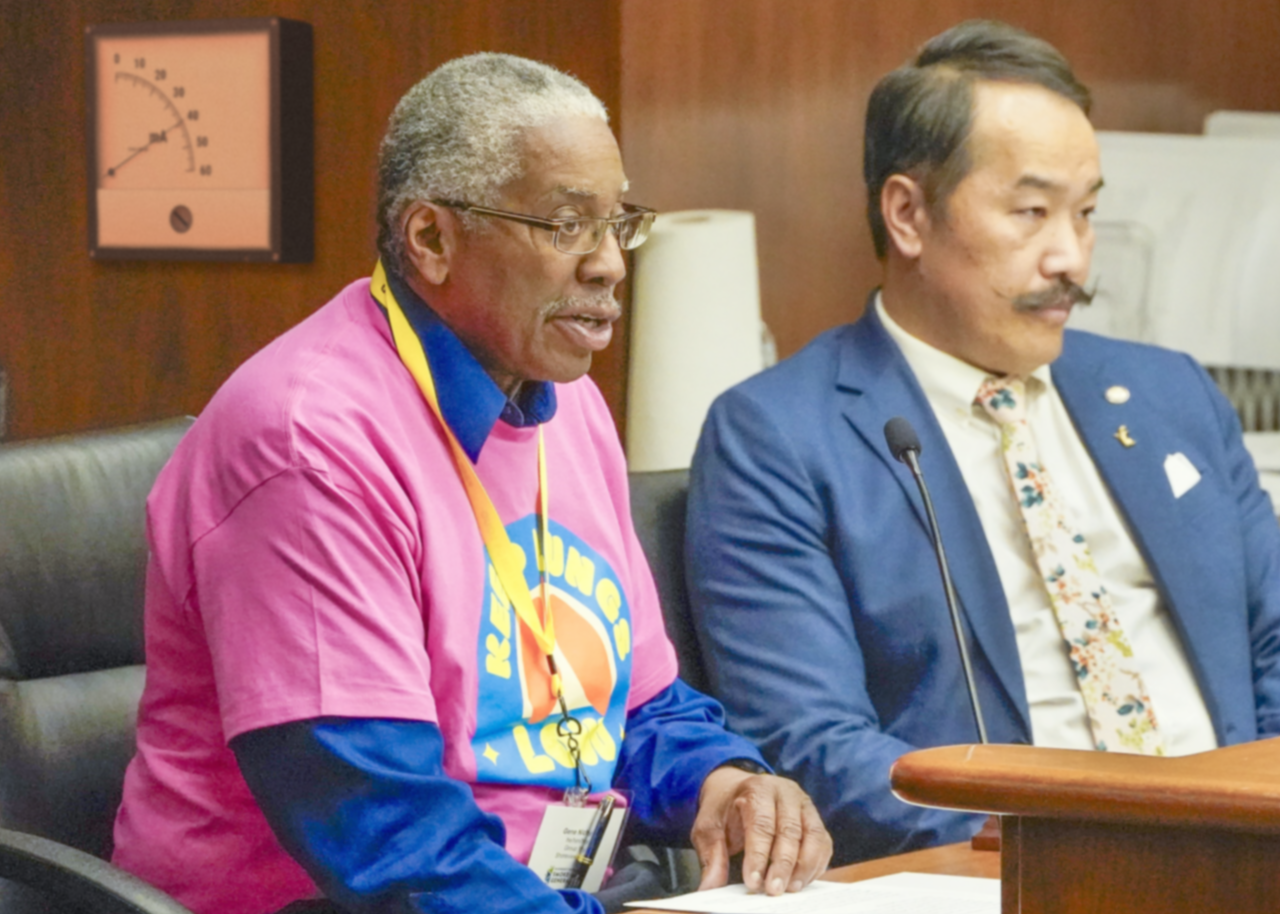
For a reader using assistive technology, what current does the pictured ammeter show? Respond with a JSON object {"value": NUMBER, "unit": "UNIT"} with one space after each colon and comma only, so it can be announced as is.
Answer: {"value": 40, "unit": "mA"}
